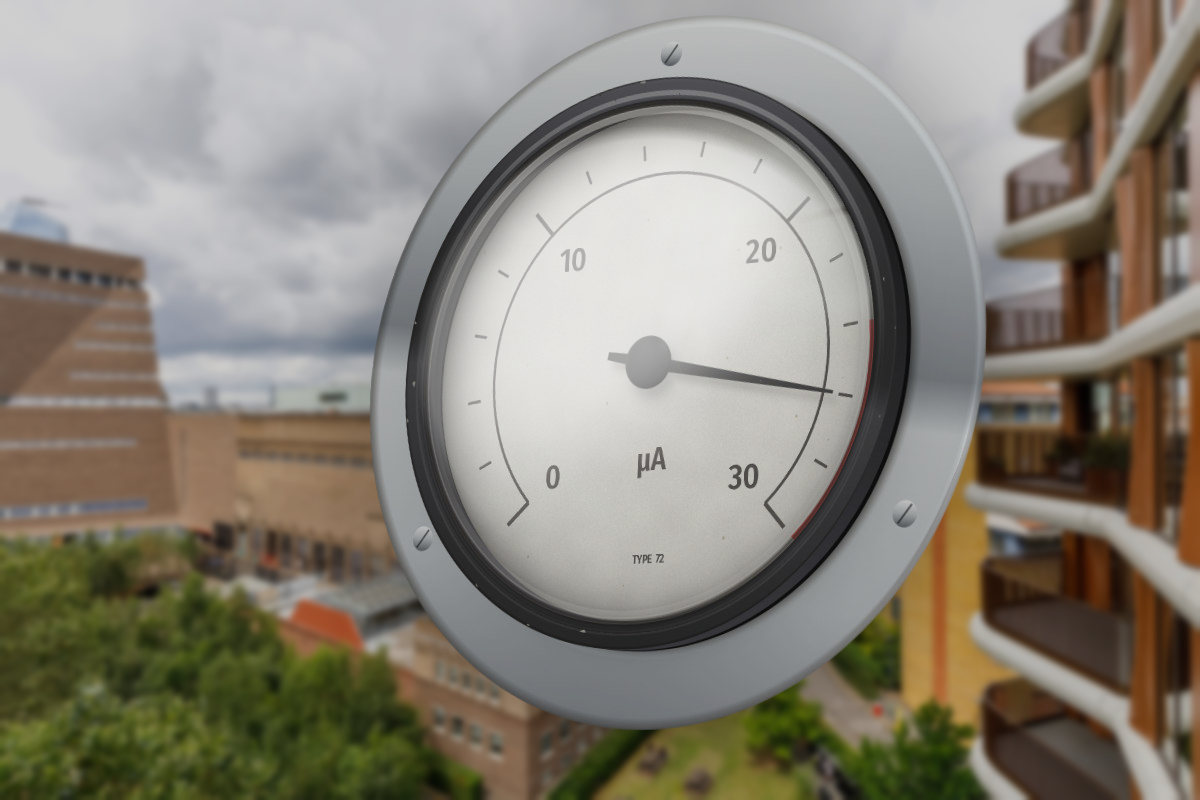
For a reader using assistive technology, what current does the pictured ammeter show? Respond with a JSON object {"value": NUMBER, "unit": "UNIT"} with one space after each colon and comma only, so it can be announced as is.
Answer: {"value": 26, "unit": "µA"}
